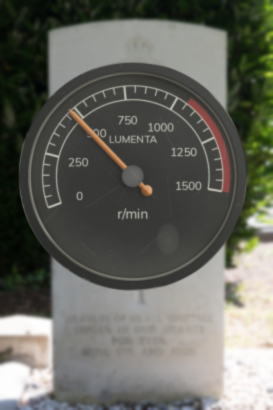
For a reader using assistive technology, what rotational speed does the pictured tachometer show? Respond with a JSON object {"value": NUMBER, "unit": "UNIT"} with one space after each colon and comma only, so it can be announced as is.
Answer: {"value": 475, "unit": "rpm"}
